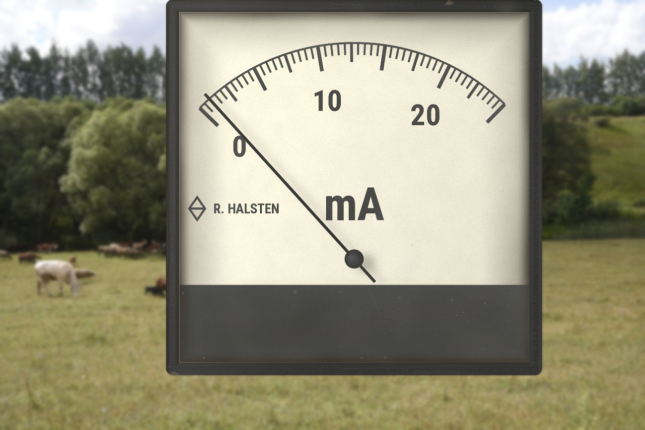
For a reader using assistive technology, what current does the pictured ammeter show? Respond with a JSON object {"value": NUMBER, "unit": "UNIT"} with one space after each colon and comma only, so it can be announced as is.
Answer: {"value": 1, "unit": "mA"}
